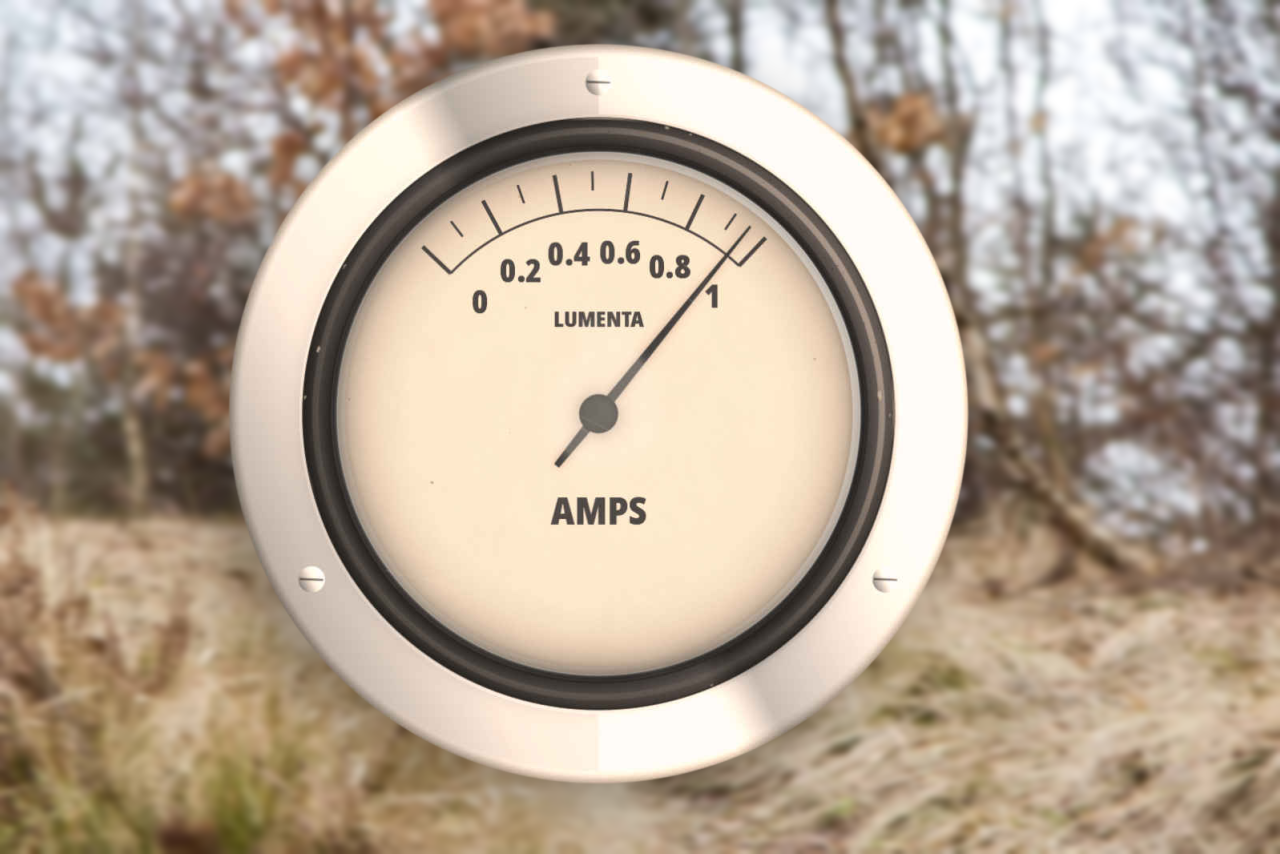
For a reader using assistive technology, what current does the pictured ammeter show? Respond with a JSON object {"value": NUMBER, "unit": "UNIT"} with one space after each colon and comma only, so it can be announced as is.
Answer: {"value": 0.95, "unit": "A"}
